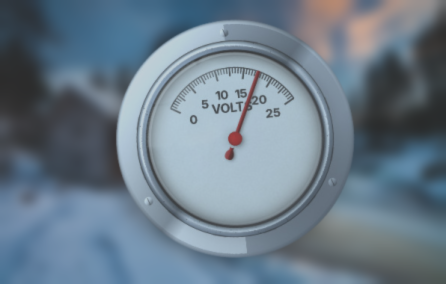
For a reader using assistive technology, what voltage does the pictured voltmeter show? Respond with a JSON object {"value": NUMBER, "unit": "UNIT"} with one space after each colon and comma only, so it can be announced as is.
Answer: {"value": 17.5, "unit": "V"}
